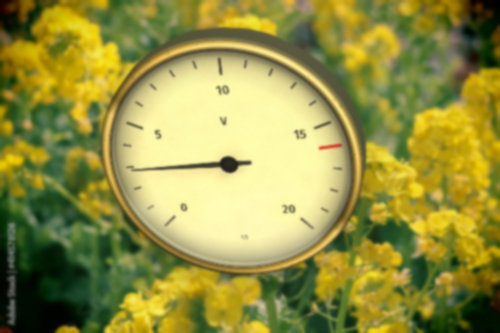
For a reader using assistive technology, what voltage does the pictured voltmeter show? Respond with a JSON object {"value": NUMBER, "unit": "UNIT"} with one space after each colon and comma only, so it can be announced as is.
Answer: {"value": 3, "unit": "V"}
